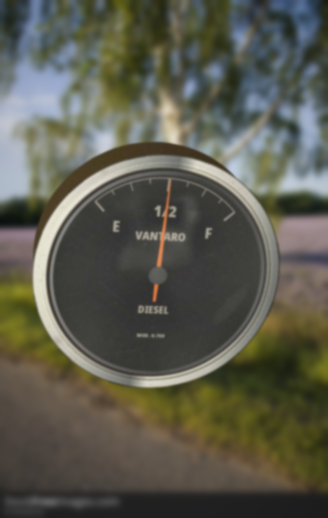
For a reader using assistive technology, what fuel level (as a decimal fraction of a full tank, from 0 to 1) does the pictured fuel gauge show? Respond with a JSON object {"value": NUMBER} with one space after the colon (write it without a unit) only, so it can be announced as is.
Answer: {"value": 0.5}
